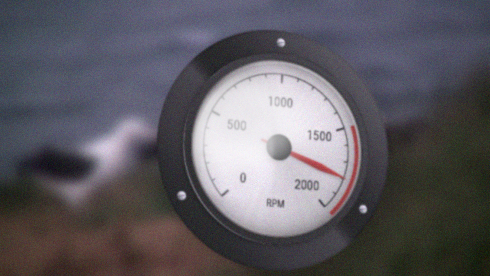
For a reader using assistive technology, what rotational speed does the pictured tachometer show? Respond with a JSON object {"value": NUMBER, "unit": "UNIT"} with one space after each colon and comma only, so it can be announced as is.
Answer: {"value": 1800, "unit": "rpm"}
